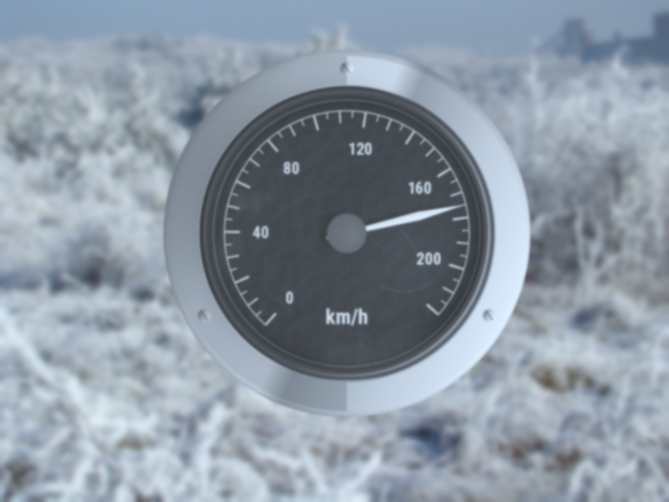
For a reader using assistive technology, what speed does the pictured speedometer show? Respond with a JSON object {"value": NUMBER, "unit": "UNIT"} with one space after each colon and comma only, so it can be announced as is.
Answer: {"value": 175, "unit": "km/h"}
